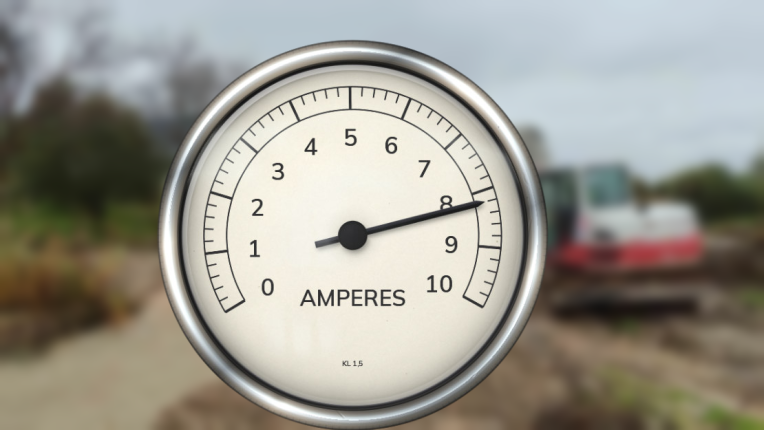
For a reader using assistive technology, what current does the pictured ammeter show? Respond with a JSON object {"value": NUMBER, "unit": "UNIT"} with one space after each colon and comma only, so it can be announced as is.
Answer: {"value": 8.2, "unit": "A"}
